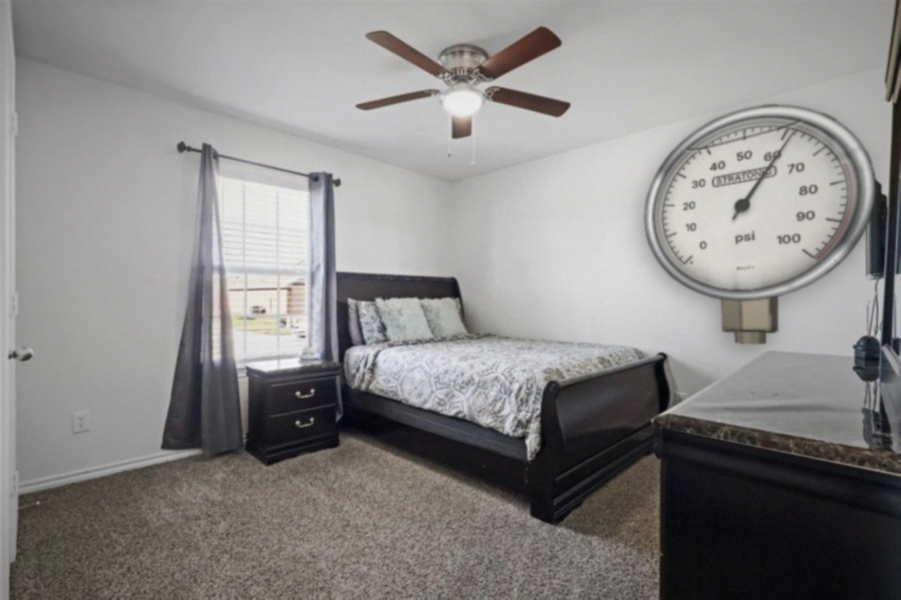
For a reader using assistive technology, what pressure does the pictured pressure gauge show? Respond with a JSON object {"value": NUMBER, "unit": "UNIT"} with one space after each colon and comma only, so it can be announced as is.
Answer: {"value": 62, "unit": "psi"}
